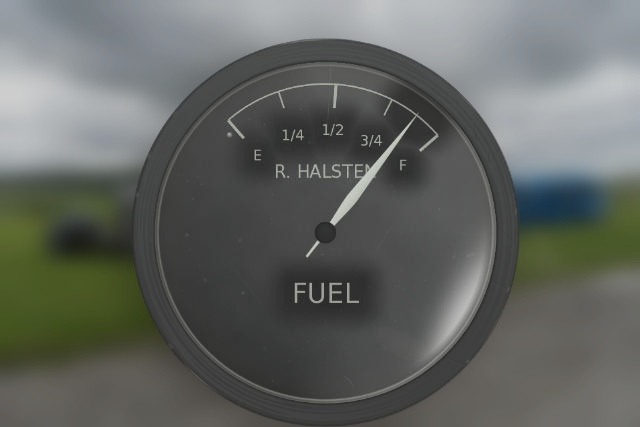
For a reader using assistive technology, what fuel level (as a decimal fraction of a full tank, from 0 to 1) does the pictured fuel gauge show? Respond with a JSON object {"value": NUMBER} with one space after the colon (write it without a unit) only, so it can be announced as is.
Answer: {"value": 0.875}
